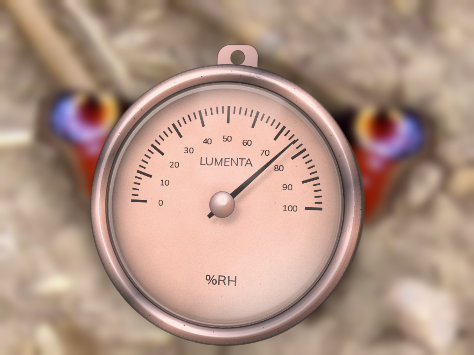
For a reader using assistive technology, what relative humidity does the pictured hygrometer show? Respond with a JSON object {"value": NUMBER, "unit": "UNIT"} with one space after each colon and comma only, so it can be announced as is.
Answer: {"value": 76, "unit": "%"}
